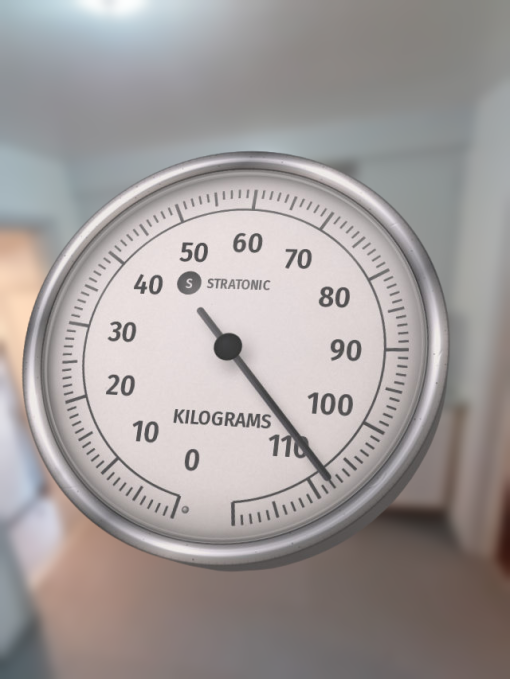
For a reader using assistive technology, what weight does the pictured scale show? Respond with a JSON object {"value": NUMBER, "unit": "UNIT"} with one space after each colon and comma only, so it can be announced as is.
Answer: {"value": 108, "unit": "kg"}
